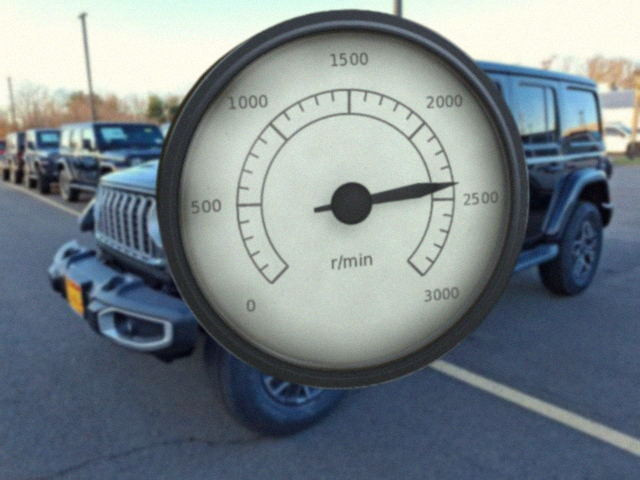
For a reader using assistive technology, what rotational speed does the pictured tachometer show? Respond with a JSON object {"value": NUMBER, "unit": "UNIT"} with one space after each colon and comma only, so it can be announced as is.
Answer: {"value": 2400, "unit": "rpm"}
